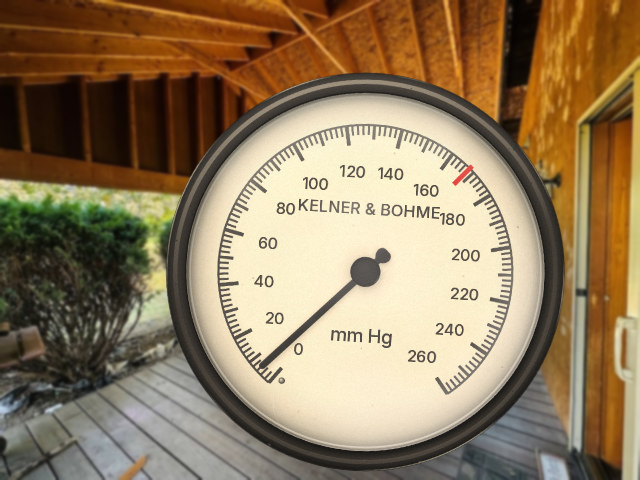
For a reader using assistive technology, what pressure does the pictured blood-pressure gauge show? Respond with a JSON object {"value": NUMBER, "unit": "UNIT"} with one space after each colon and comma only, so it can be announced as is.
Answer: {"value": 6, "unit": "mmHg"}
